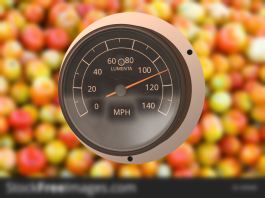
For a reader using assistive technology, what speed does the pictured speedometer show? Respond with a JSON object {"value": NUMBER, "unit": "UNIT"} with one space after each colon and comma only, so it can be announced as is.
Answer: {"value": 110, "unit": "mph"}
